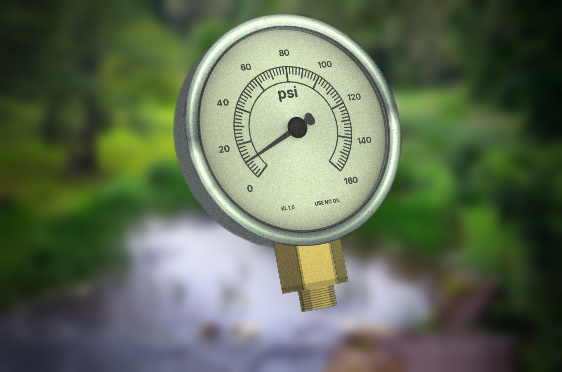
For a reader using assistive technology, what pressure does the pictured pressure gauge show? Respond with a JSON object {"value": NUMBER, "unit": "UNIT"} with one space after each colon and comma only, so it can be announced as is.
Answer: {"value": 10, "unit": "psi"}
